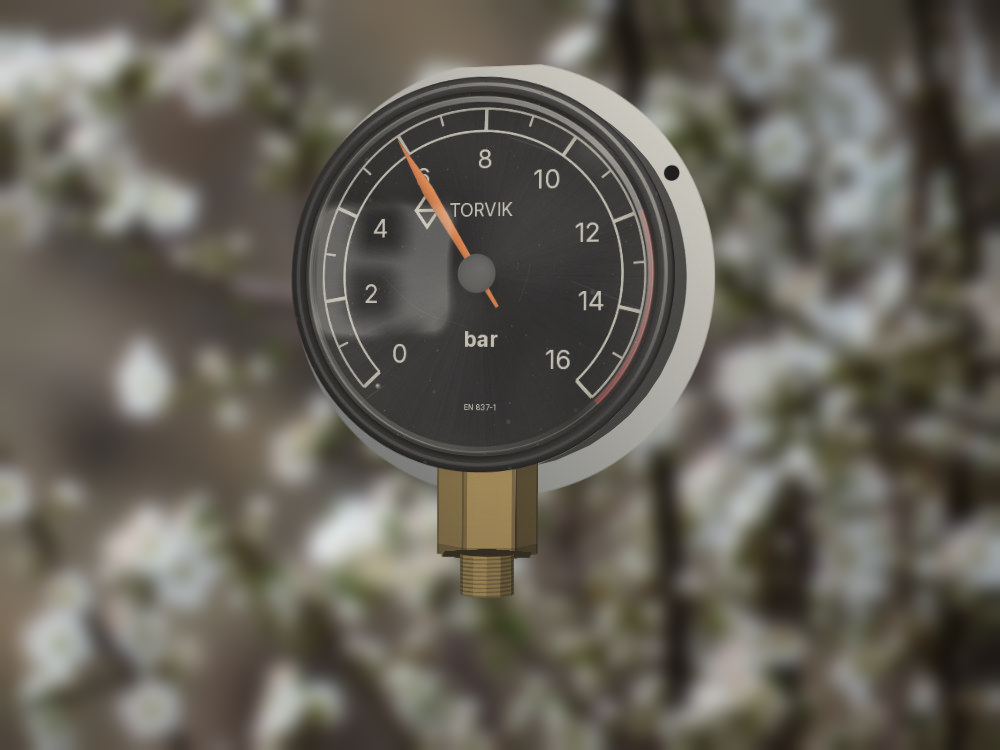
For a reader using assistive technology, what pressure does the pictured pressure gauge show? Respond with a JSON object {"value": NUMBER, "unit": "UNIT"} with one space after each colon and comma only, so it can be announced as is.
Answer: {"value": 6, "unit": "bar"}
